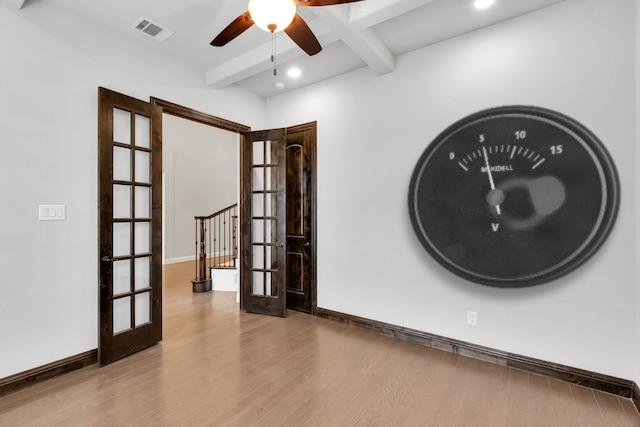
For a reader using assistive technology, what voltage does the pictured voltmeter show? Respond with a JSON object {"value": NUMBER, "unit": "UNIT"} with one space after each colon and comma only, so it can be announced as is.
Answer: {"value": 5, "unit": "V"}
